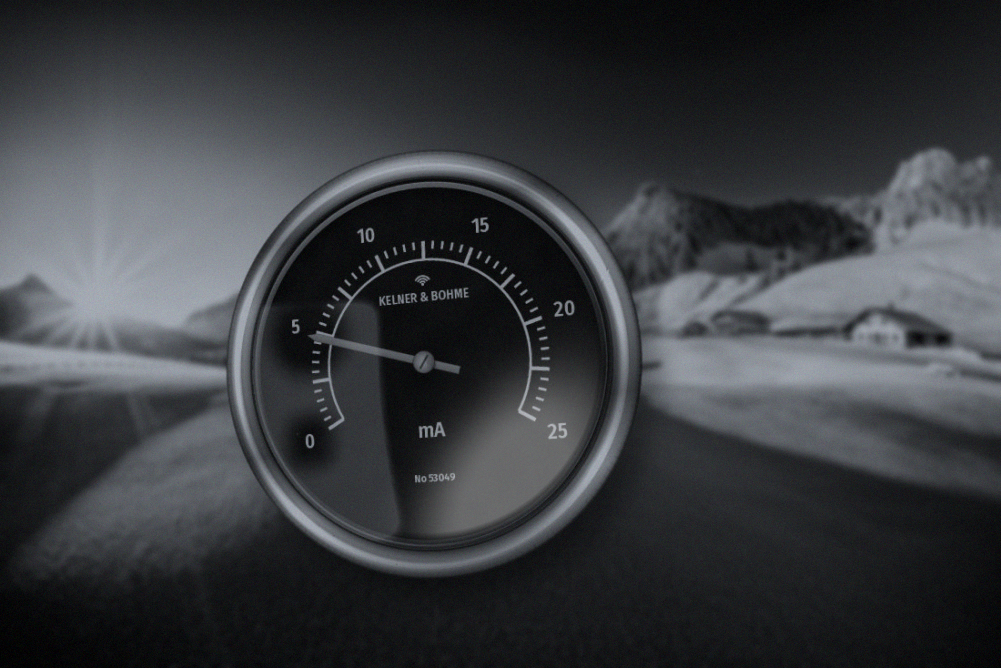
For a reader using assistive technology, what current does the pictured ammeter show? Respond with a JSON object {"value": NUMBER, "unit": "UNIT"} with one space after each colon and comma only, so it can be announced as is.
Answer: {"value": 4.75, "unit": "mA"}
